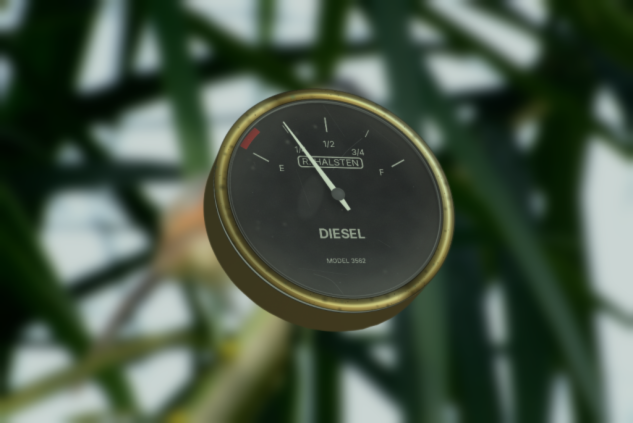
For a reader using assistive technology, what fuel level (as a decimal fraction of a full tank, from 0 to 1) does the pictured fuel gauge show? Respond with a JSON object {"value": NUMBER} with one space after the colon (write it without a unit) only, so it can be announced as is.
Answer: {"value": 0.25}
